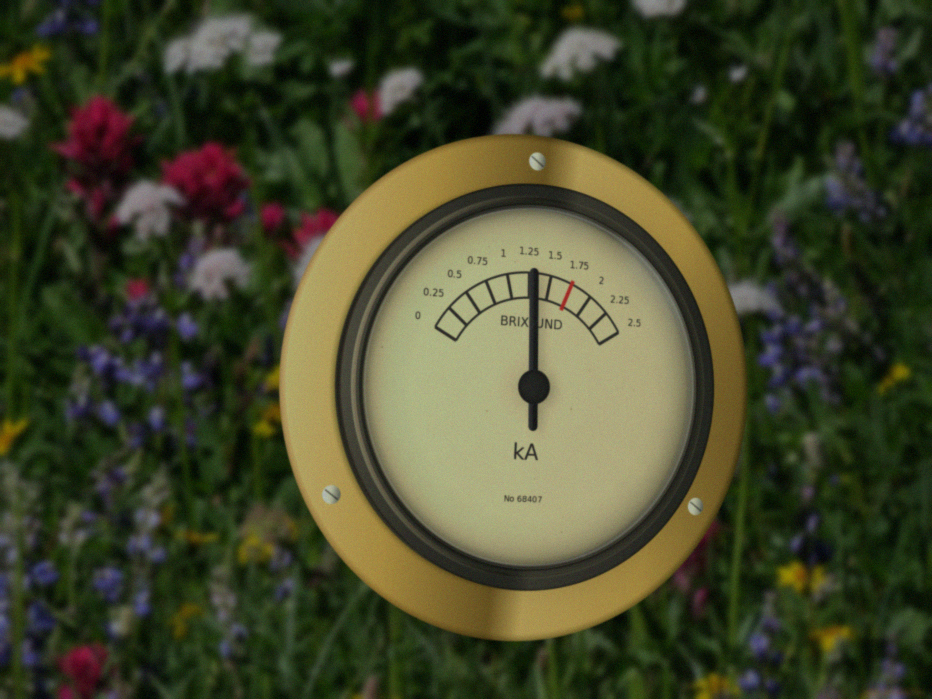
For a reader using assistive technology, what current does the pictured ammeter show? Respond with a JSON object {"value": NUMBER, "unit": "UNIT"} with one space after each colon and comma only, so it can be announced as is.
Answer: {"value": 1.25, "unit": "kA"}
